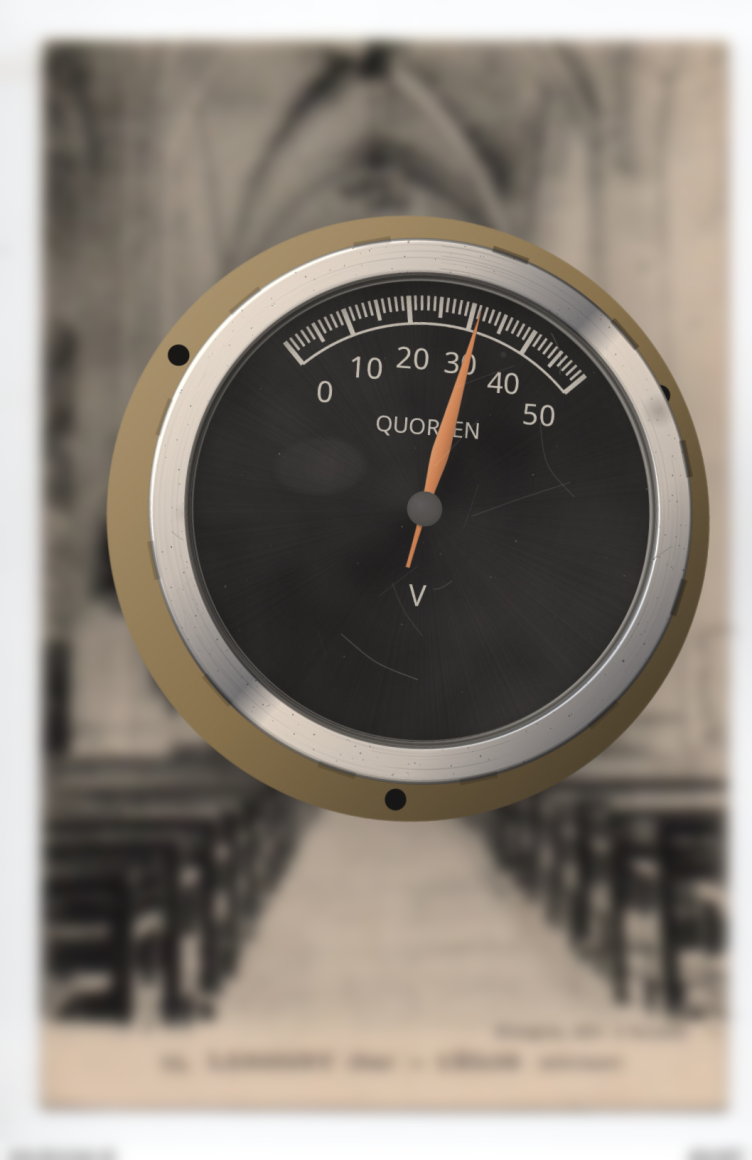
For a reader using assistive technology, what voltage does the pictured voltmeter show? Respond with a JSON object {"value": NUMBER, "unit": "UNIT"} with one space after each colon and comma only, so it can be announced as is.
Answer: {"value": 31, "unit": "V"}
